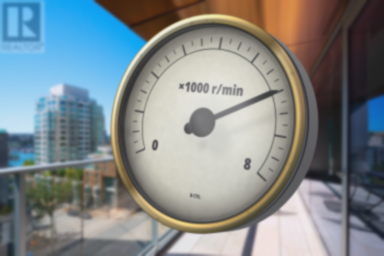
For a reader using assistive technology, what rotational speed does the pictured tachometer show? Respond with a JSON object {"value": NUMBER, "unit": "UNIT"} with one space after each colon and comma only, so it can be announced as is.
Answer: {"value": 6000, "unit": "rpm"}
